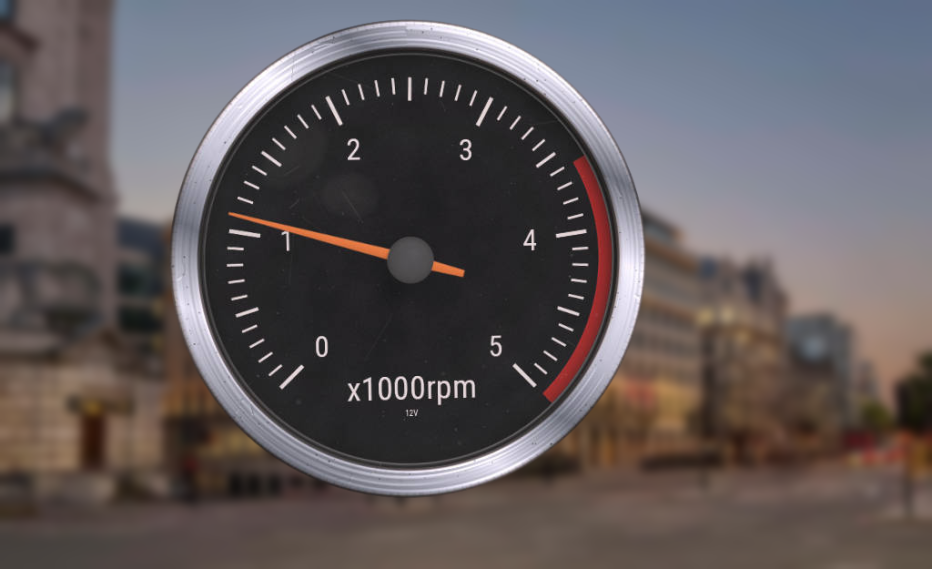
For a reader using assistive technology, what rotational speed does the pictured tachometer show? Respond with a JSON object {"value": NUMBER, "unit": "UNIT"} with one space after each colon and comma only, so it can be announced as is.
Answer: {"value": 1100, "unit": "rpm"}
